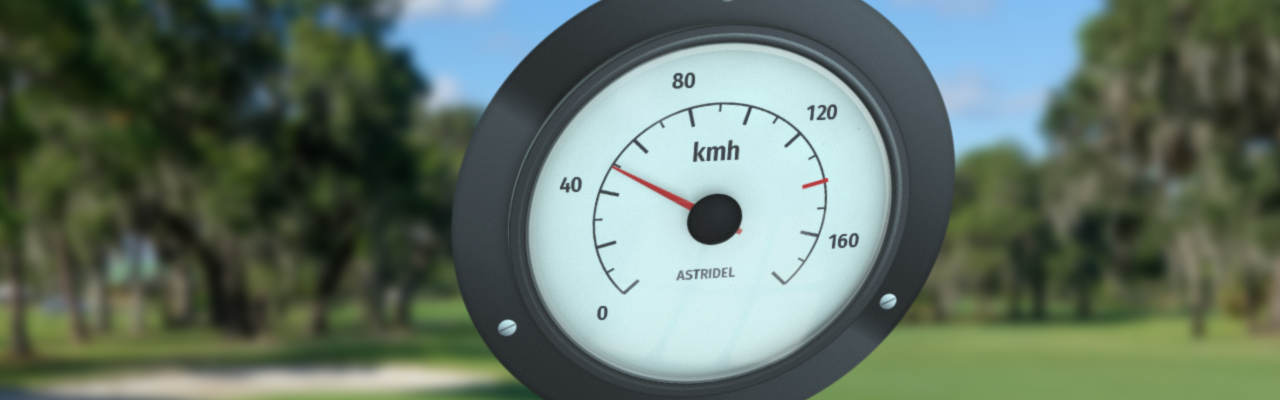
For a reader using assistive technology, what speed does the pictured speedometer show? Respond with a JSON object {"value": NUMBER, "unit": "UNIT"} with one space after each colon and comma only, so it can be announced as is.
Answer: {"value": 50, "unit": "km/h"}
